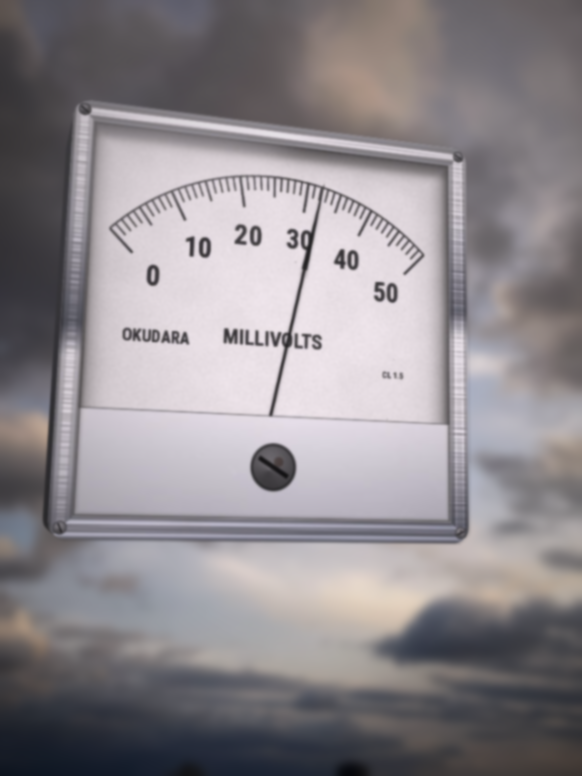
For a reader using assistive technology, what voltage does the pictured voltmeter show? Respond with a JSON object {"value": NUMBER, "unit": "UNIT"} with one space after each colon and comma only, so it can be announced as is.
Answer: {"value": 32, "unit": "mV"}
